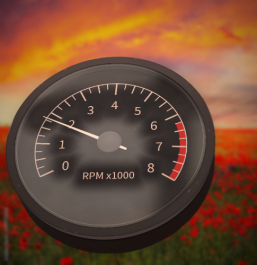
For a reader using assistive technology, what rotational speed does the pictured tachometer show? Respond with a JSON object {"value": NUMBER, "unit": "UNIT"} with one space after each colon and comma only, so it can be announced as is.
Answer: {"value": 1750, "unit": "rpm"}
